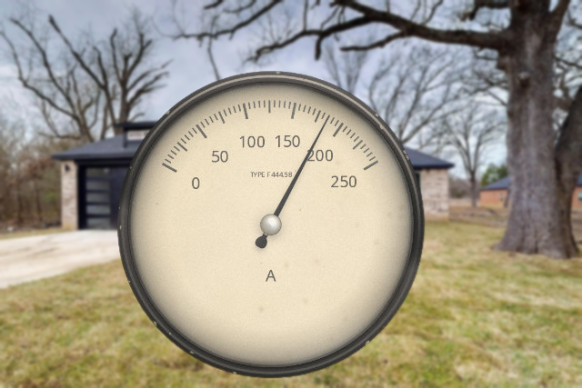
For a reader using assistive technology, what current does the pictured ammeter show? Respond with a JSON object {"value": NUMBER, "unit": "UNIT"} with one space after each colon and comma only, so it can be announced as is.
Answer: {"value": 185, "unit": "A"}
